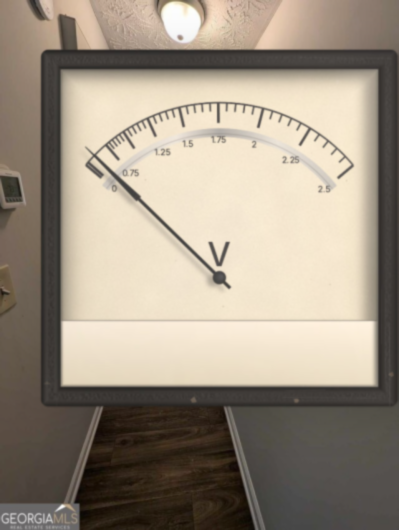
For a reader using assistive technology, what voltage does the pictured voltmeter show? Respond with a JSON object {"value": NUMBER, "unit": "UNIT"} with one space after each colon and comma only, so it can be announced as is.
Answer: {"value": 0.5, "unit": "V"}
